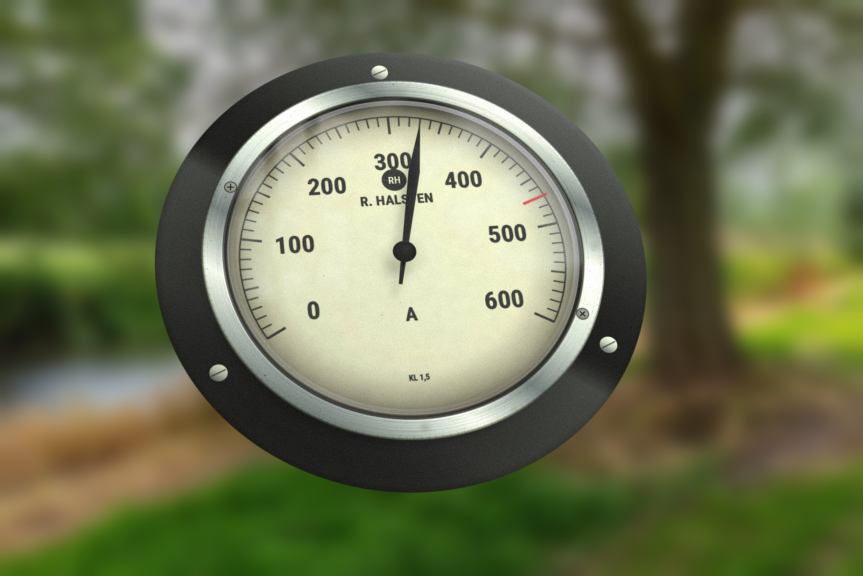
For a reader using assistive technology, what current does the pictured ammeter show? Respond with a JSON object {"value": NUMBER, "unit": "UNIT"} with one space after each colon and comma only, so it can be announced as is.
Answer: {"value": 330, "unit": "A"}
